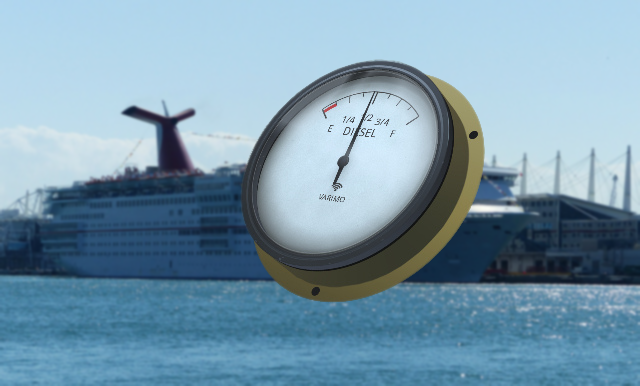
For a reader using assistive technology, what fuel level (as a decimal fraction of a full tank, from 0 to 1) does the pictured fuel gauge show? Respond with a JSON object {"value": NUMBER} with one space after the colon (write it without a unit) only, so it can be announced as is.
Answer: {"value": 0.5}
